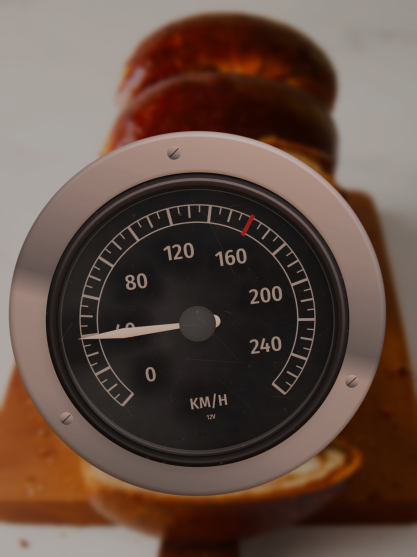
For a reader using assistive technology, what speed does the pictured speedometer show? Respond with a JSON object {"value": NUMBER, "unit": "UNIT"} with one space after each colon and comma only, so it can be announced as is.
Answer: {"value": 40, "unit": "km/h"}
